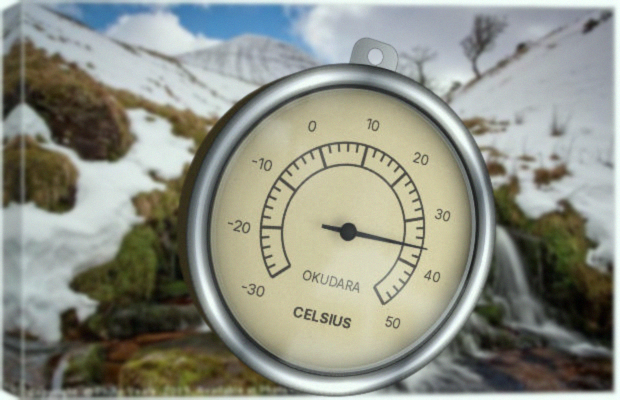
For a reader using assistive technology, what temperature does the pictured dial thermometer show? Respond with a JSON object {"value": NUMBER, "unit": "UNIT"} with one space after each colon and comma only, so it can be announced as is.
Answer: {"value": 36, "unit": "°C"}
